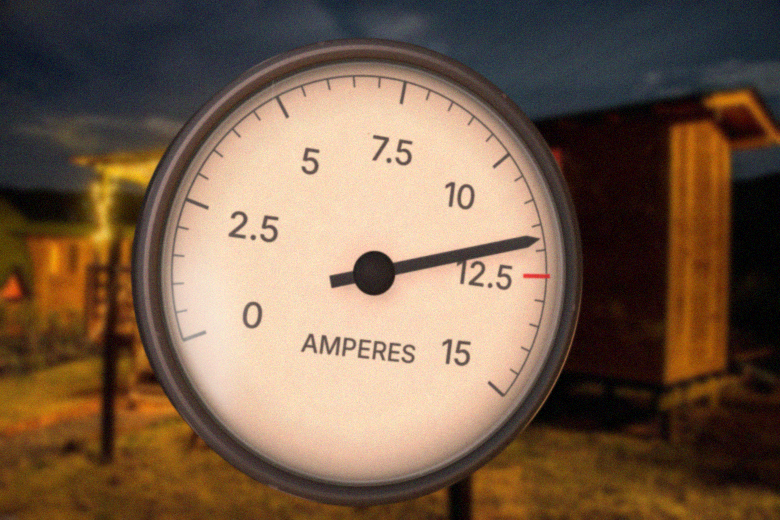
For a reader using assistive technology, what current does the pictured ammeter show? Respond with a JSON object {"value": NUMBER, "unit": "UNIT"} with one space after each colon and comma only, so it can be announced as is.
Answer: {"value": 11.75, "unit": "A"}
